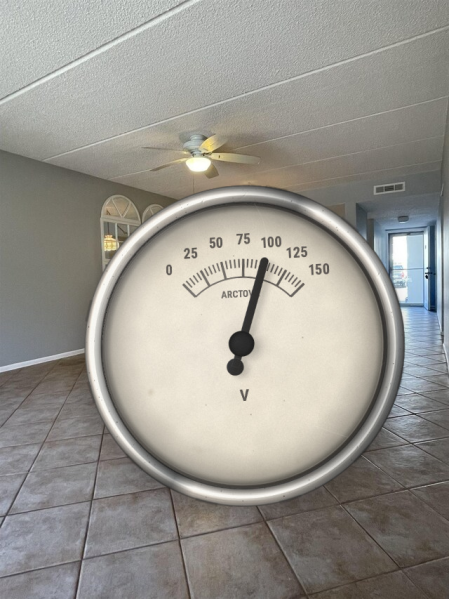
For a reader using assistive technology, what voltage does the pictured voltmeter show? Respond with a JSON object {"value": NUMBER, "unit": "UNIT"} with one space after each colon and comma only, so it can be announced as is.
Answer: {"value": 100, "unit": "V"}
